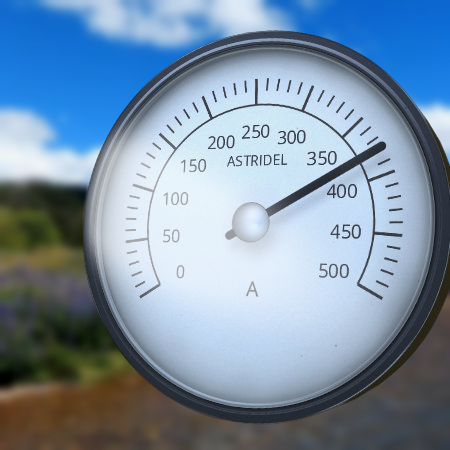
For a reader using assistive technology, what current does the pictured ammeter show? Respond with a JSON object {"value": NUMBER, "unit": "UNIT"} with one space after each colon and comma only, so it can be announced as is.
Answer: {"value": 380, "unit": "A"}
